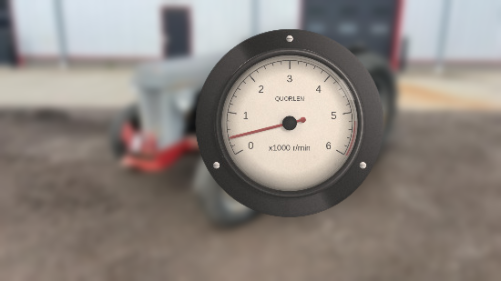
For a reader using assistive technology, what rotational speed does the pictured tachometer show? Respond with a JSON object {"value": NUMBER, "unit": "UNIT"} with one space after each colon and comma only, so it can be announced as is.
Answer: {"value": 400, "unit": "rpm"}
